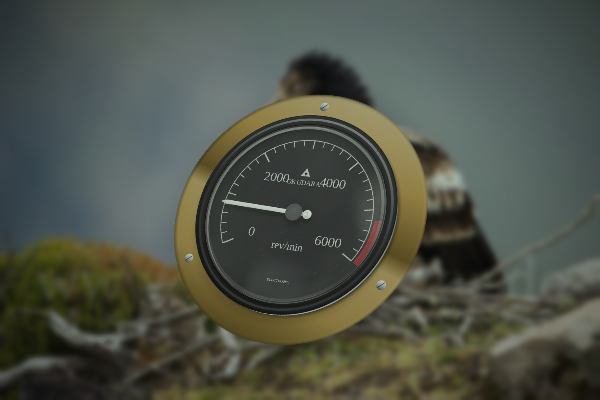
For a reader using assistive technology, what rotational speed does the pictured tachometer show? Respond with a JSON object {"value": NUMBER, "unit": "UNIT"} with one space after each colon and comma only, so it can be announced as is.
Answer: {"value": 800, "unit": "rpm"}
